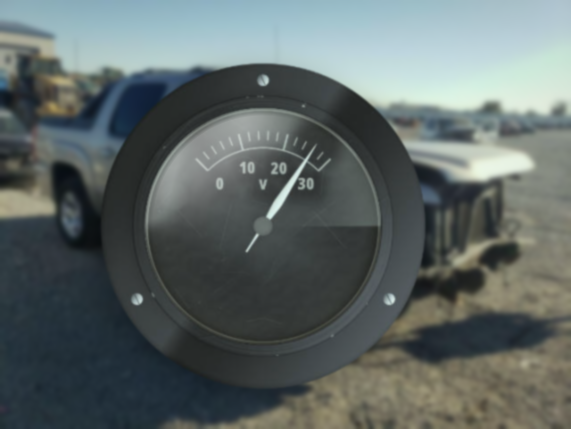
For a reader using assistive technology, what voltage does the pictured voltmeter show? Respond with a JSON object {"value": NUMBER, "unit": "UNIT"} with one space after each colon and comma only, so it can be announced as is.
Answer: {"value": 26, "unit": "V"}
